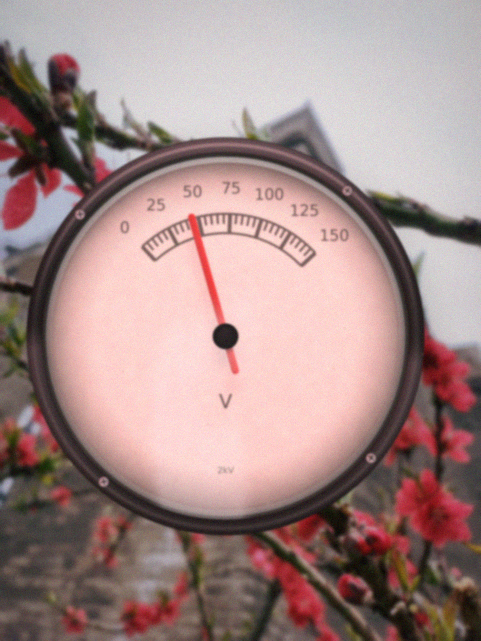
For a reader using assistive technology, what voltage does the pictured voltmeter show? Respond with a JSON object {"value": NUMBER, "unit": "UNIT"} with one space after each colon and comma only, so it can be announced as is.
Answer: {"value": 45, "unit": "V"}
